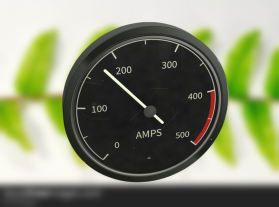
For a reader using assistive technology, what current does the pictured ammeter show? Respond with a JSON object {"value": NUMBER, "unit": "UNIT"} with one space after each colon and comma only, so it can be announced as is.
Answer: {"value": 175, "unit": "A"}
